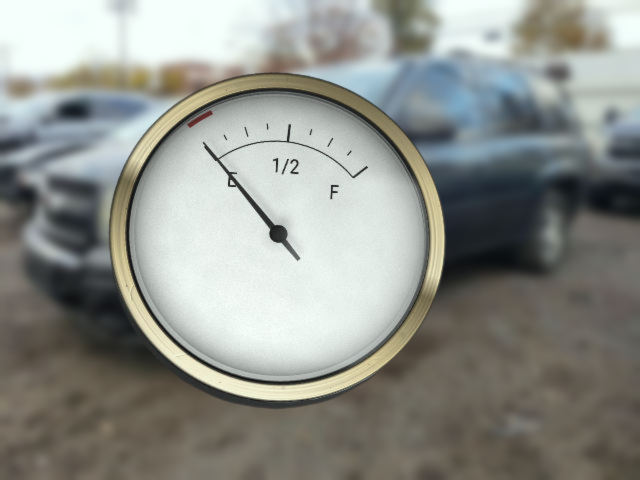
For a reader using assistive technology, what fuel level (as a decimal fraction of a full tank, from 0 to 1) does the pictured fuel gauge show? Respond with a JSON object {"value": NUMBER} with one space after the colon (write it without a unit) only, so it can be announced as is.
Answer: {"value": 0}
